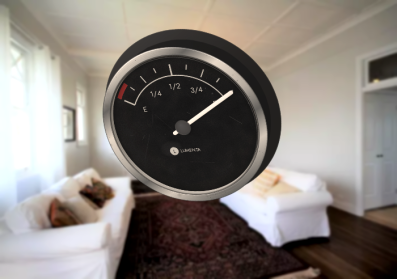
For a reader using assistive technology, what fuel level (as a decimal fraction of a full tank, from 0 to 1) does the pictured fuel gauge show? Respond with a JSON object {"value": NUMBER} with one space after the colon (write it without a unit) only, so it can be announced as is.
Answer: {"value": 1}
